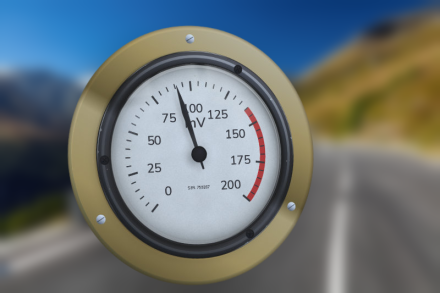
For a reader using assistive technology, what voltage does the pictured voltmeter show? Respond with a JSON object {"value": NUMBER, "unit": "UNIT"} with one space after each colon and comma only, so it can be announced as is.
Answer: {"value": 90, "unit": "mV"}
